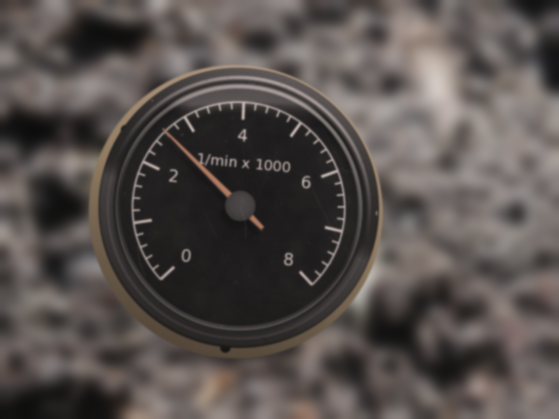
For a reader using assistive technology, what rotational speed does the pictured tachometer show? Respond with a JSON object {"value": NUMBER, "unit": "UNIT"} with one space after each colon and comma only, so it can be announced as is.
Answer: {"value": 2600, "unit": "rpm"}
